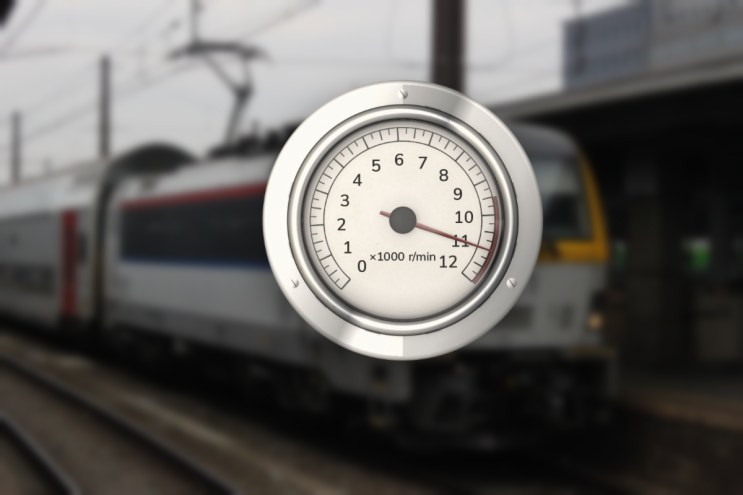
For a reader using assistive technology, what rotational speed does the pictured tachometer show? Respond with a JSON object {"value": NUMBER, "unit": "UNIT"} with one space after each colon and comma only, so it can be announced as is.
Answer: {"value": 11000, "unit": "rpm"}
